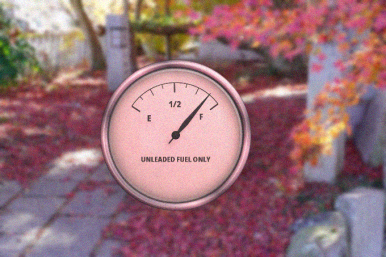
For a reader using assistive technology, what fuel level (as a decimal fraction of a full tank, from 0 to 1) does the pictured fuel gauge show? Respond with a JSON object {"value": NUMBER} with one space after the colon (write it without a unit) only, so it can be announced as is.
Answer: {"value": 0.875}
